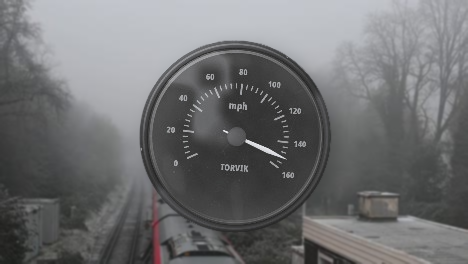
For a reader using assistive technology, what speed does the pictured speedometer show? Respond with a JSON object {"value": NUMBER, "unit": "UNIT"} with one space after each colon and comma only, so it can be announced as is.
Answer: {"value": 152, "unit": "mph"}
